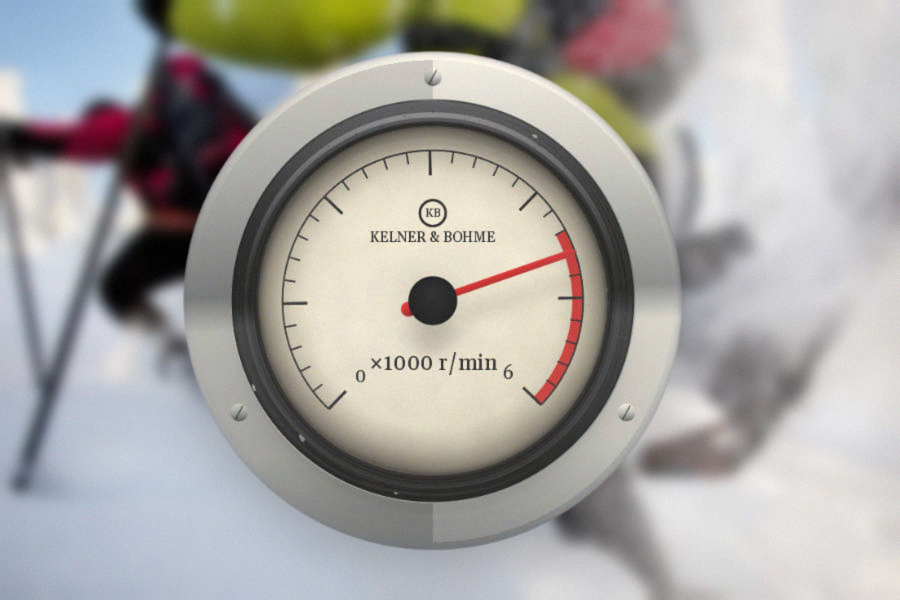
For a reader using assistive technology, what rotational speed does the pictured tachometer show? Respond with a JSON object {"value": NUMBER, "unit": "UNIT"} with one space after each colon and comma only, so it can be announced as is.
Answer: {"value": 4600, "unit": "rpm"}
